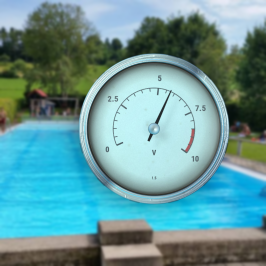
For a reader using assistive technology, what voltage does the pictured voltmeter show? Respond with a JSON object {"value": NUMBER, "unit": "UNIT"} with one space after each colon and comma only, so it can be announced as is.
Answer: {"value": 5.75, "unit": "V"}
